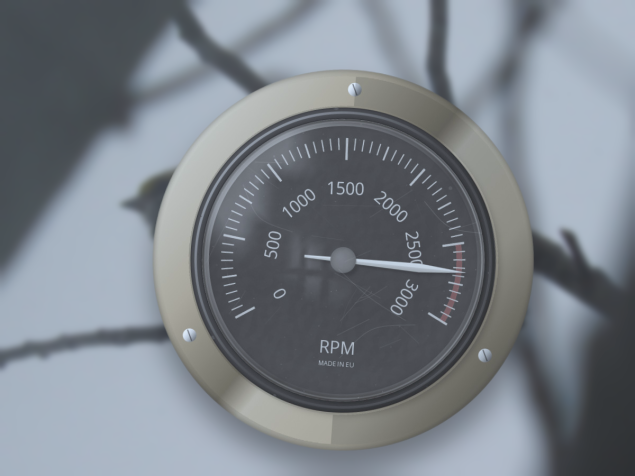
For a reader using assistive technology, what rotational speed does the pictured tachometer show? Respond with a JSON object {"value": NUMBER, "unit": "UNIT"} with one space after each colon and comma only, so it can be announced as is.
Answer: {"value": 2675, "unit": "rpm"}
